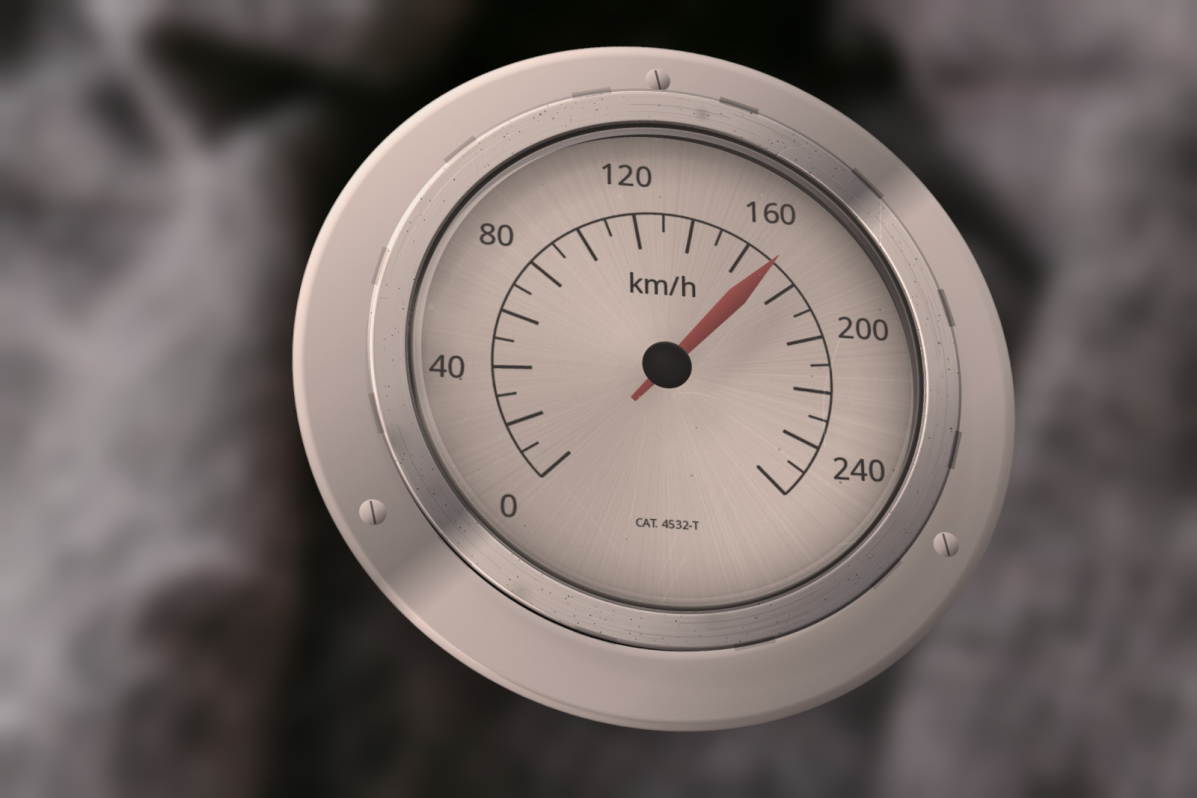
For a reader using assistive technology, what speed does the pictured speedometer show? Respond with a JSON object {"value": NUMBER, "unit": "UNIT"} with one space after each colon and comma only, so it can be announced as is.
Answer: {"value": 170, "unit": "km/h"}
